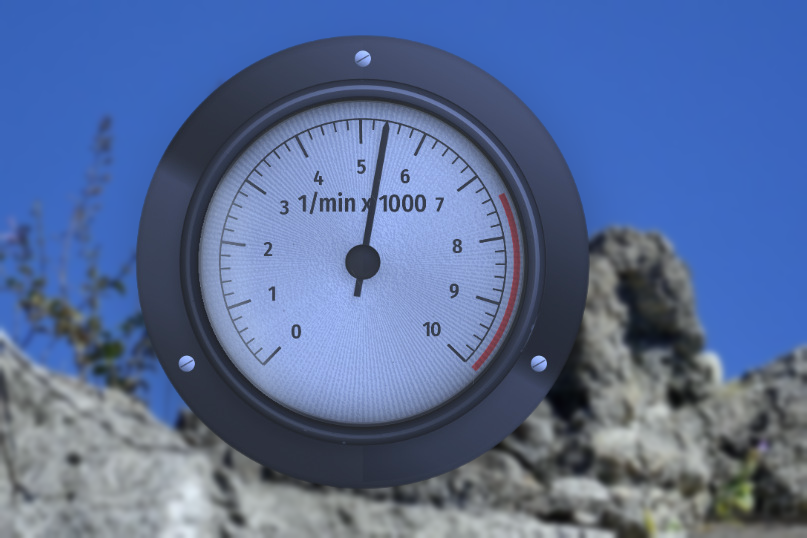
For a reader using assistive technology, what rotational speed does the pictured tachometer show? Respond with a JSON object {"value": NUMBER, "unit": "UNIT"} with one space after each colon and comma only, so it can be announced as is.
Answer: {"value": 5400, "unit": "rpm"}
